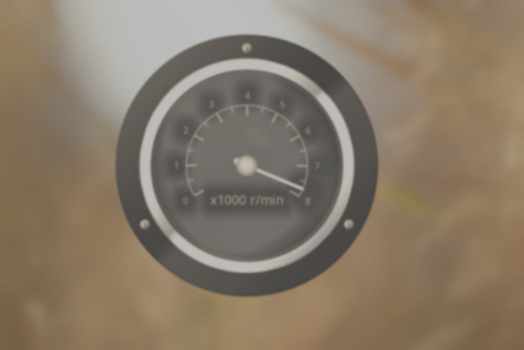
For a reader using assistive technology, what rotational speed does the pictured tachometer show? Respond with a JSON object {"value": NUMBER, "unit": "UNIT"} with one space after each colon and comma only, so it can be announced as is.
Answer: {"value": 7750, "unit": "rpm"}
